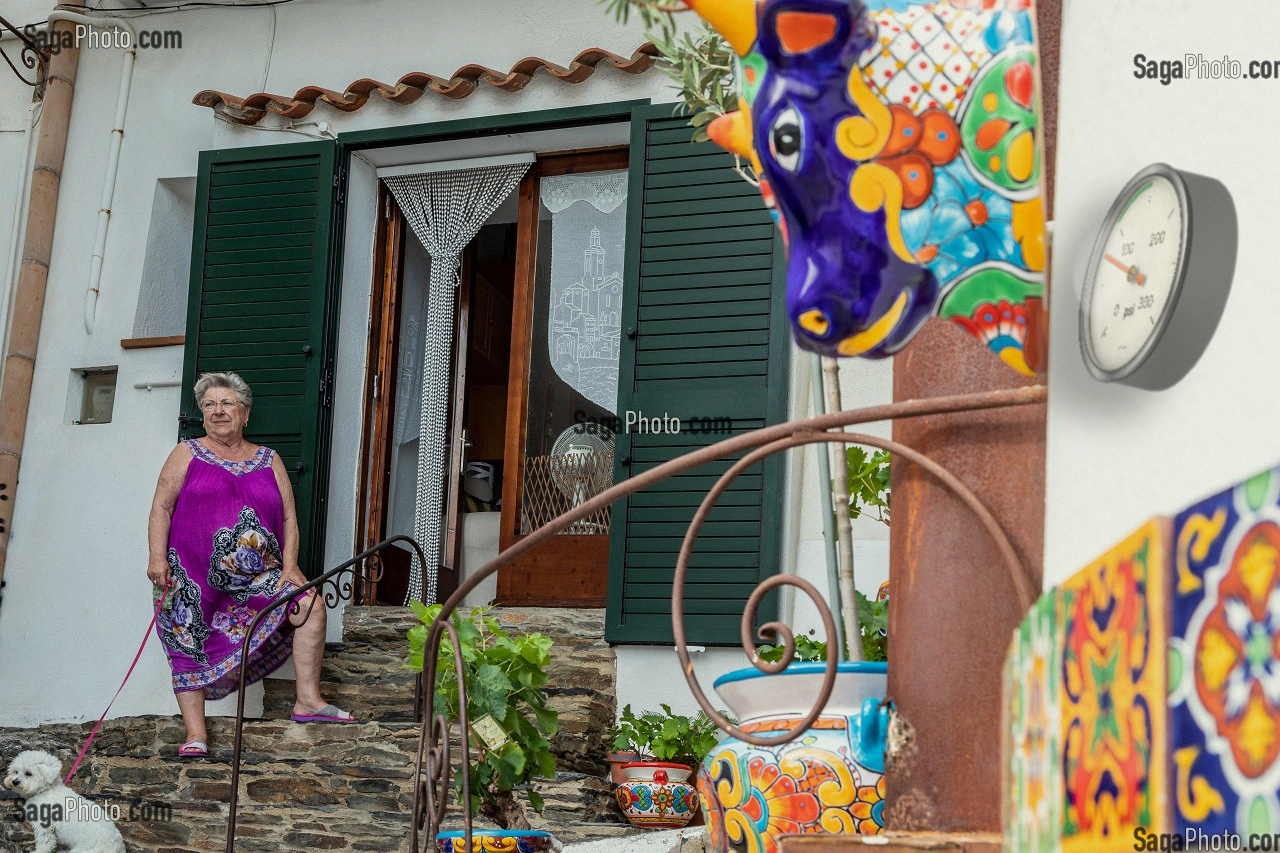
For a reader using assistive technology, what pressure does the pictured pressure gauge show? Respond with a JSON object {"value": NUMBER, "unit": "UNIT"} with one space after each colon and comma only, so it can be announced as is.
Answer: {"value": 75, "unit": "psi"}
